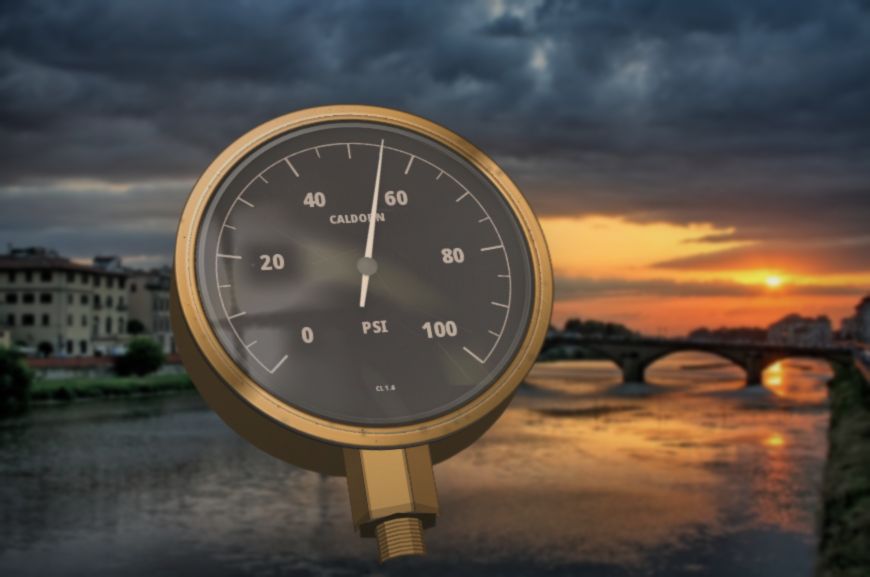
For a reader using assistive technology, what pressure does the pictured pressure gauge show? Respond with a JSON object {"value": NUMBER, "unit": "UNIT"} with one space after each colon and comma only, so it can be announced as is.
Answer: {"value": 55, "unit": "psi"}
